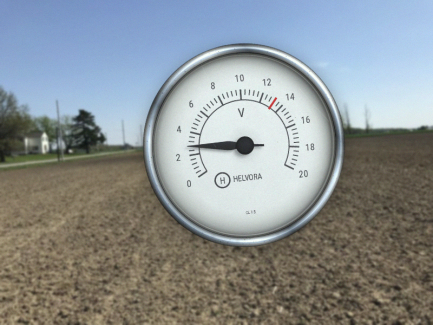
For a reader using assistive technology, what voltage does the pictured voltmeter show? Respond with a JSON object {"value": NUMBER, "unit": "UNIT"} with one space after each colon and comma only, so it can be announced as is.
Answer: {"value": 2.8, "unit": "V"}
